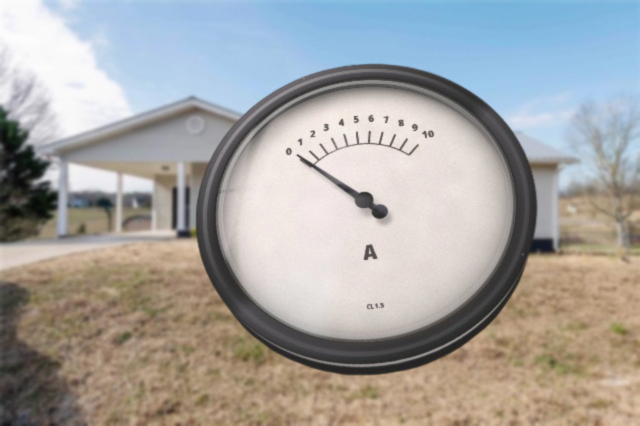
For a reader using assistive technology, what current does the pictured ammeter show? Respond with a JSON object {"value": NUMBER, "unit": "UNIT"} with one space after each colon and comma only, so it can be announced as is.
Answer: {"value": 0, "unit": "A"}
